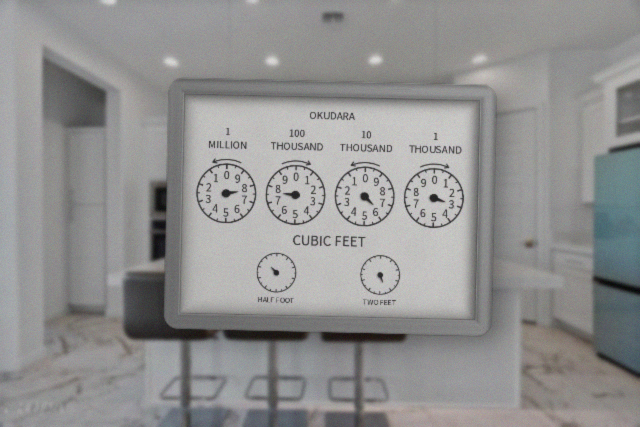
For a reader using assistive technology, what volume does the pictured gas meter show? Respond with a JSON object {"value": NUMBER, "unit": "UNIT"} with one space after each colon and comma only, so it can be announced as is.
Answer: {"value": 776300, "unit": "ft³"}
